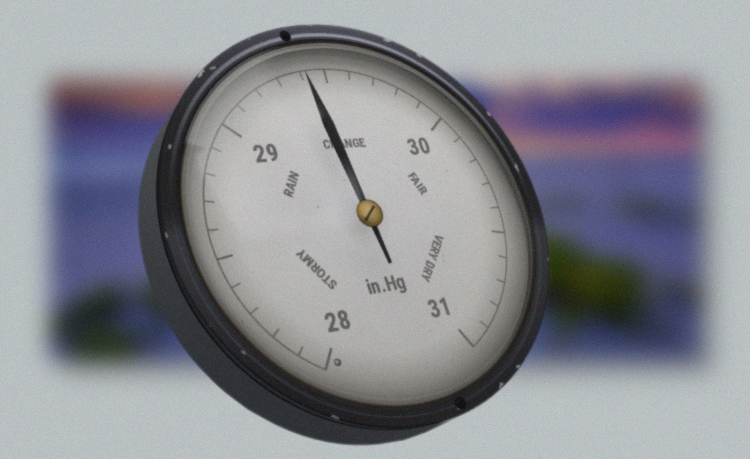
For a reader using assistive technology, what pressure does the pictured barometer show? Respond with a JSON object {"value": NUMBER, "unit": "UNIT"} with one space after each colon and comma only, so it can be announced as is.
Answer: {"value": 29.4, "unit": "inHg"}
